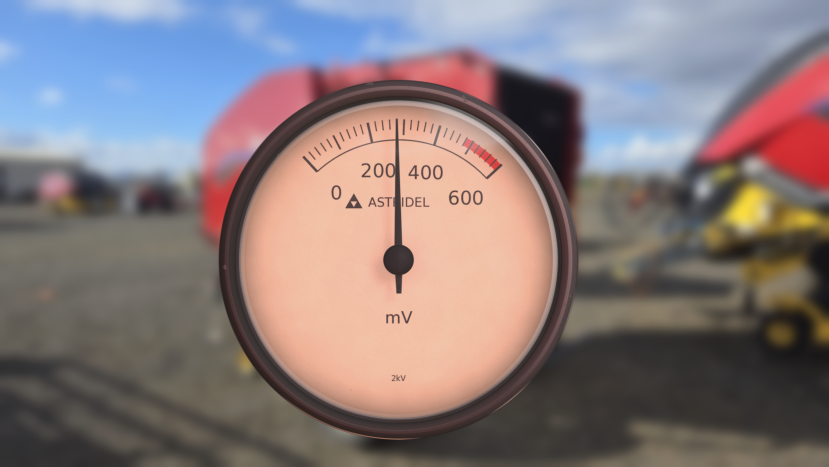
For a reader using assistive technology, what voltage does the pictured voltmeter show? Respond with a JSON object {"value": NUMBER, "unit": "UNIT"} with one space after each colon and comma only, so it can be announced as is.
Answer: {"value": 280, "unit": "mV"}
